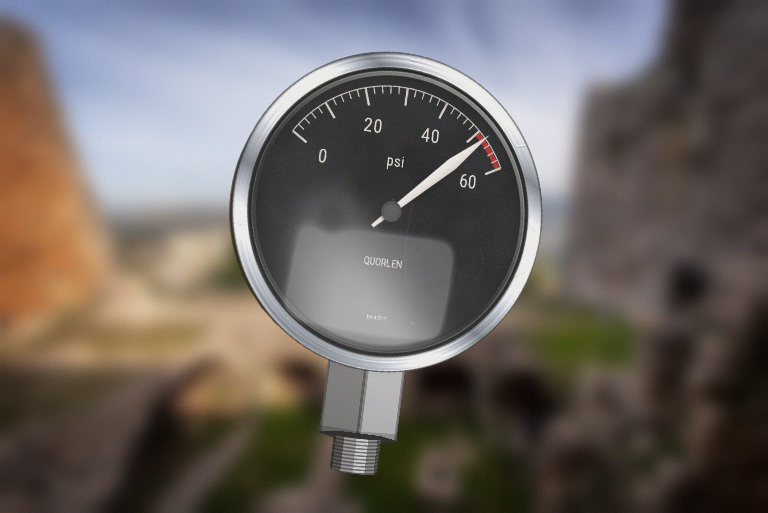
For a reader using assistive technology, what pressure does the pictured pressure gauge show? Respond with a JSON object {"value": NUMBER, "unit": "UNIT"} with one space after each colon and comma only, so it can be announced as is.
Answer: {"value": 52, "unit": "psi"}
